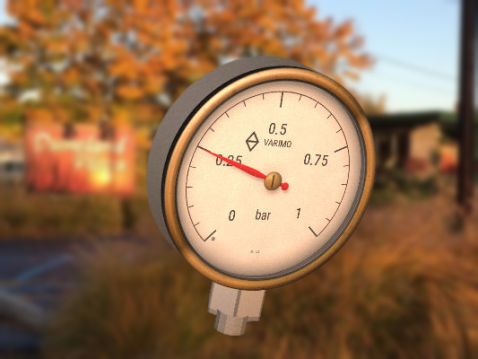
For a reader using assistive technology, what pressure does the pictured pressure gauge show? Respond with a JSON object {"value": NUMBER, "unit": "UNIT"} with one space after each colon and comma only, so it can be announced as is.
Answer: {"value": 0.25, "unit": "bar"}
